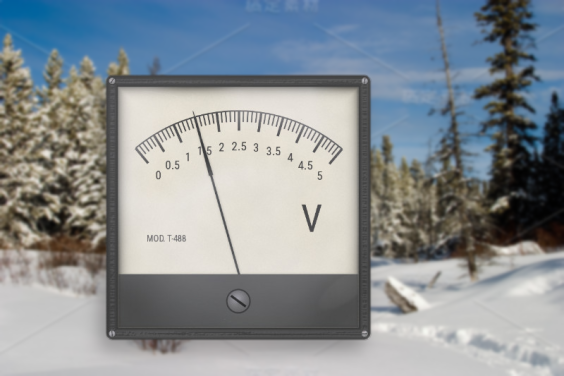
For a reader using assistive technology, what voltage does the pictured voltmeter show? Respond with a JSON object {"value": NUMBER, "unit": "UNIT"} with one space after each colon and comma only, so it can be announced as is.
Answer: {"value": 1.5, "unit": "V"}
